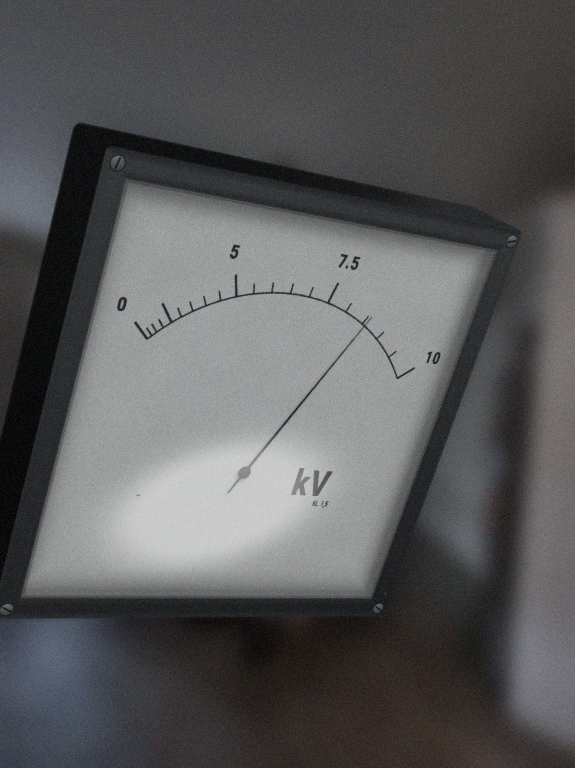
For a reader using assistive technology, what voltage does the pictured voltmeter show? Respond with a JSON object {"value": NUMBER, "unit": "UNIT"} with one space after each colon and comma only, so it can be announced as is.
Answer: {"value": 8.5, "unit": "kV"}
